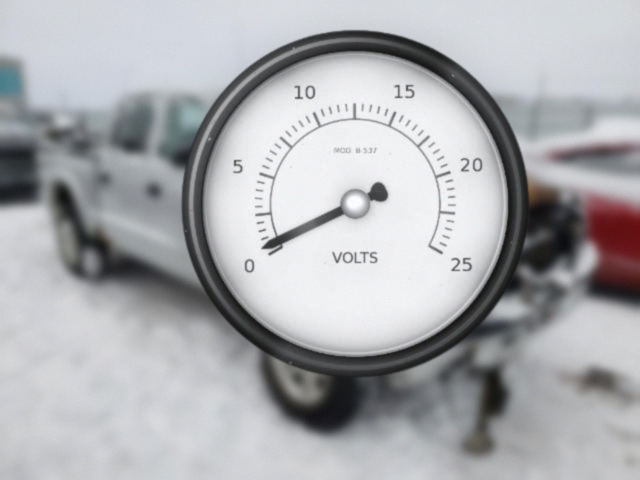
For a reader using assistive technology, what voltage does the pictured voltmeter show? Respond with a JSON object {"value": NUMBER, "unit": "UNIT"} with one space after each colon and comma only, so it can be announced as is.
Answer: {"value": 0.5, "unit": "V"}
